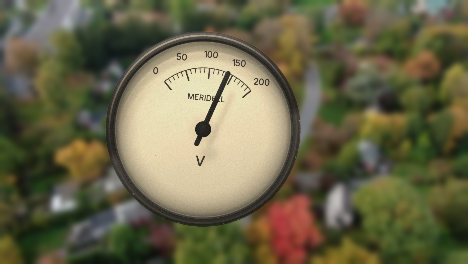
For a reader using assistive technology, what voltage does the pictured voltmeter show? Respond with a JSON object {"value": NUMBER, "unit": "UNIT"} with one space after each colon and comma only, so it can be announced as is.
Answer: {"value": 140, "unit": "V"}
